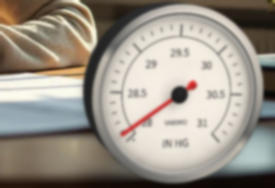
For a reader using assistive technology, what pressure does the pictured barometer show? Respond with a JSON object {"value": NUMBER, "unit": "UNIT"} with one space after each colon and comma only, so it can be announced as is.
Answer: {"value": 28.1, "unit": "inHg"}
